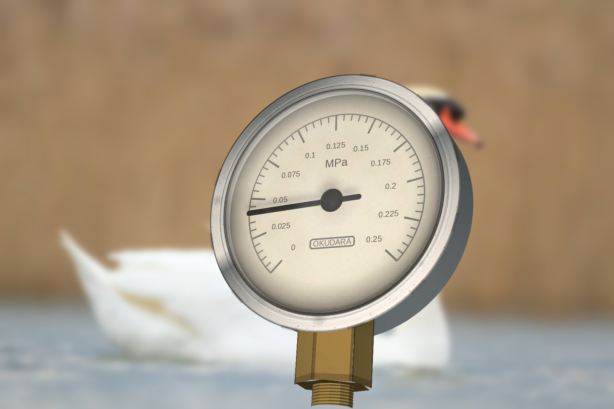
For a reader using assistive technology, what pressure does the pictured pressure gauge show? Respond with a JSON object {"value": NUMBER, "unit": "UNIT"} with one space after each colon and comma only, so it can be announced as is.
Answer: {"value": 0.04, "unit": "MPa"}
